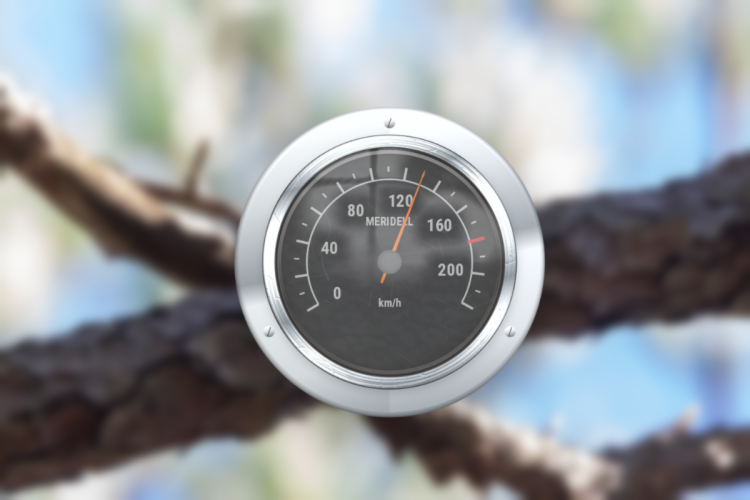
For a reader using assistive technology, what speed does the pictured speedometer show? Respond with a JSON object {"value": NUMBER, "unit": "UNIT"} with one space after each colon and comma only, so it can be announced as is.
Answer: {"value": 130, "unit": "km/h"}
